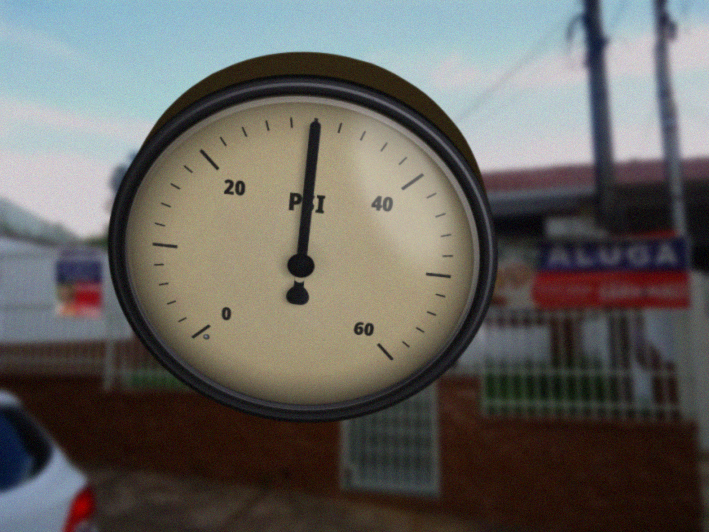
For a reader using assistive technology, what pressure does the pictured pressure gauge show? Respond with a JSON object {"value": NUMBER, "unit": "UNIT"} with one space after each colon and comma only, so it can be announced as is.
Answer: {"value": 30, "unit": "psi"}
